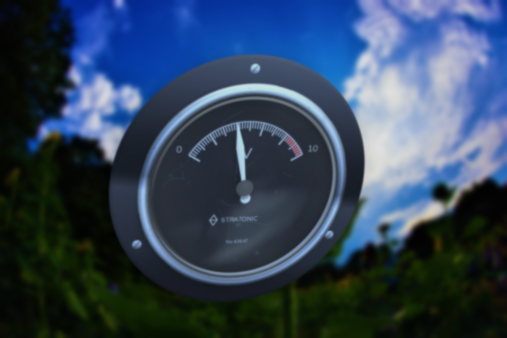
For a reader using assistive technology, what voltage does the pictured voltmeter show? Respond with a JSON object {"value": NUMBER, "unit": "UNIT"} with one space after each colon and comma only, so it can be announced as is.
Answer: {"value": 4, "unit": "V"}
